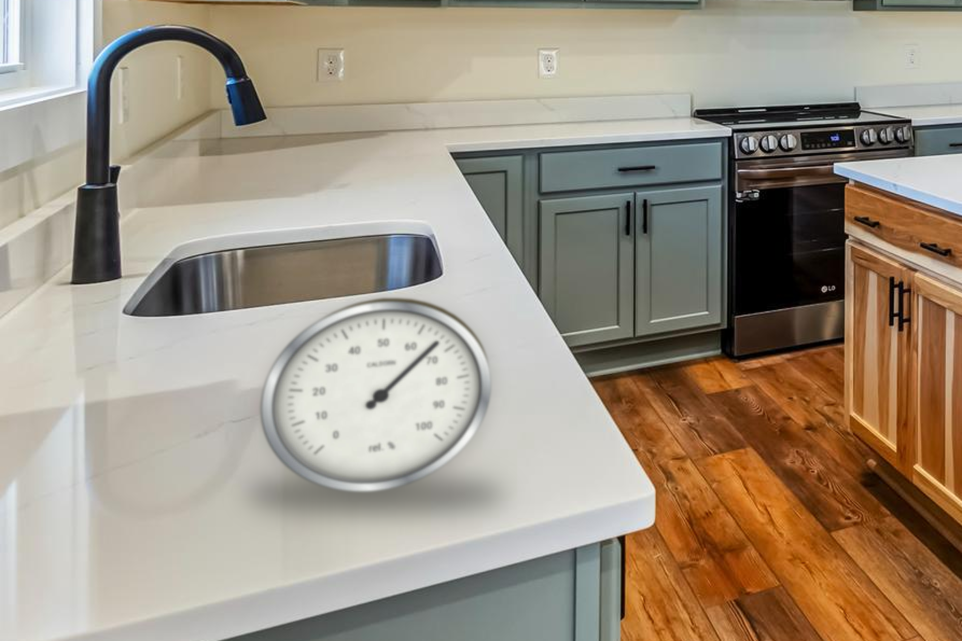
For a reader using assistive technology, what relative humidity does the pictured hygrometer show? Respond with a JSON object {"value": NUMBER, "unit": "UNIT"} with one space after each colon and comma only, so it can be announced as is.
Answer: {"value": 66, "unit": "%"}
